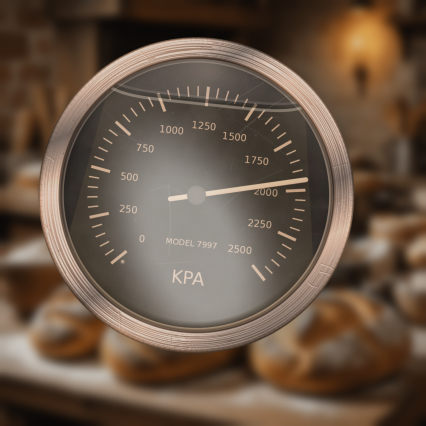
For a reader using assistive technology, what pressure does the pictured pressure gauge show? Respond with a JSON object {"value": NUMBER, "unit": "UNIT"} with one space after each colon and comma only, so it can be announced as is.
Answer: {"value": 1950, "unit": "kPa"}
